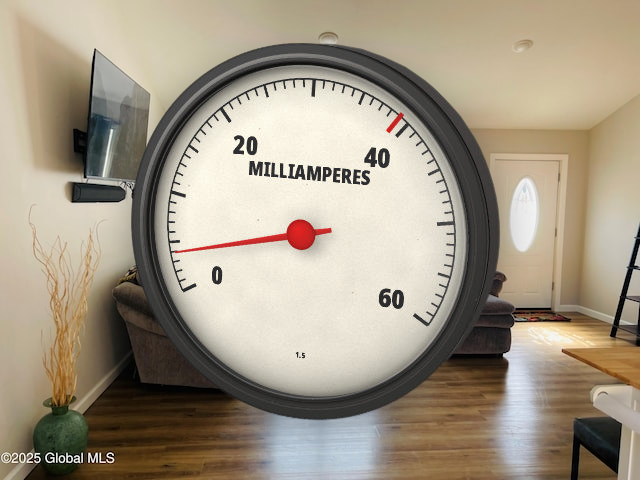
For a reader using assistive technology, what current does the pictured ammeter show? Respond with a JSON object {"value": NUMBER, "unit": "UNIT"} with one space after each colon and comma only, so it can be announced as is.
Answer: {"value": 4, "unit": "mA"}
